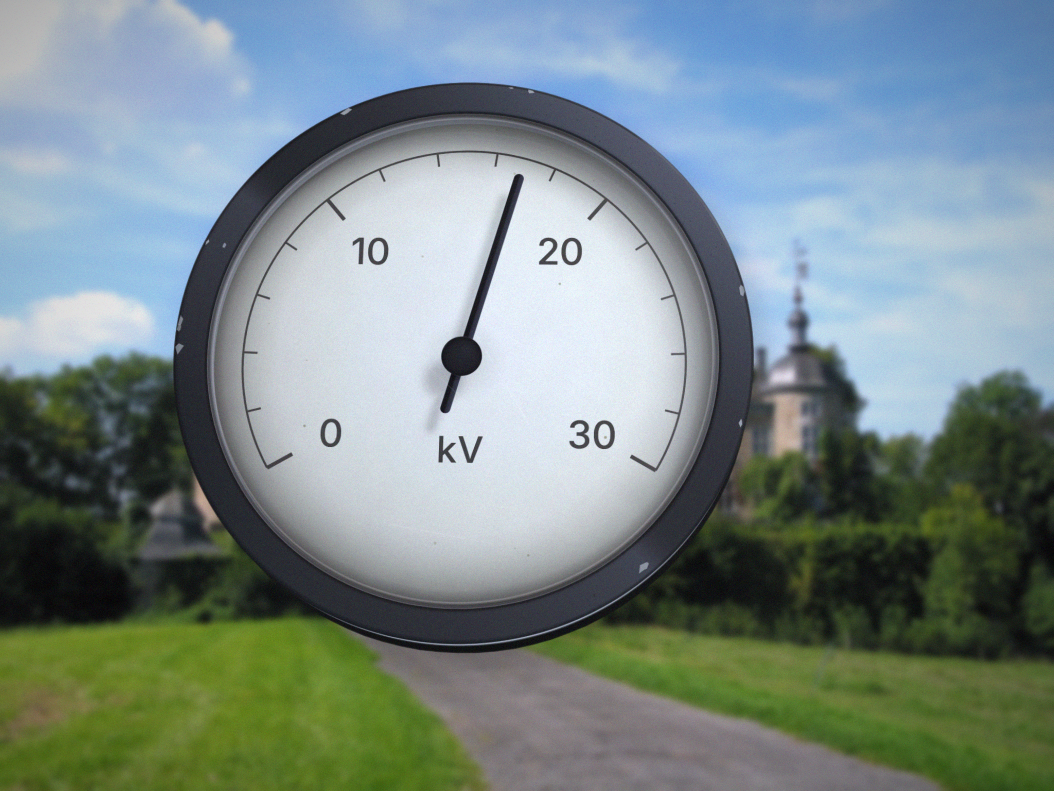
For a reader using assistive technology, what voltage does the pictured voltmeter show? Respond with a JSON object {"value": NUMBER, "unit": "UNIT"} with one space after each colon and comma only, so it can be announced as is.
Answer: {"value": 17, "unit": "kV"}
